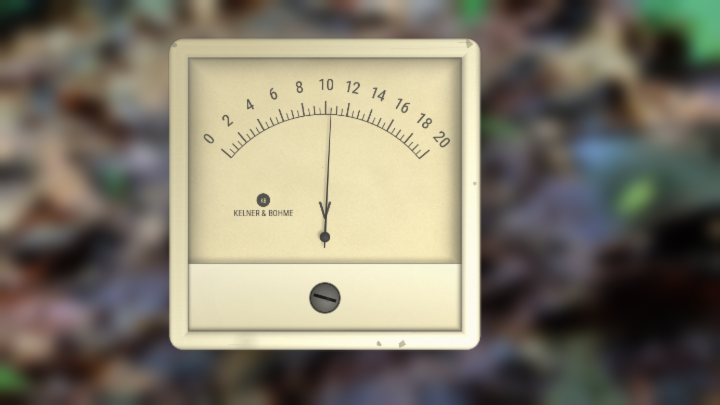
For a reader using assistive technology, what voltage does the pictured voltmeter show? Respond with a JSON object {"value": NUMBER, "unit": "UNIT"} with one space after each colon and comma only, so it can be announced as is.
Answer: {"value": 10.5, "unit": "V"}
